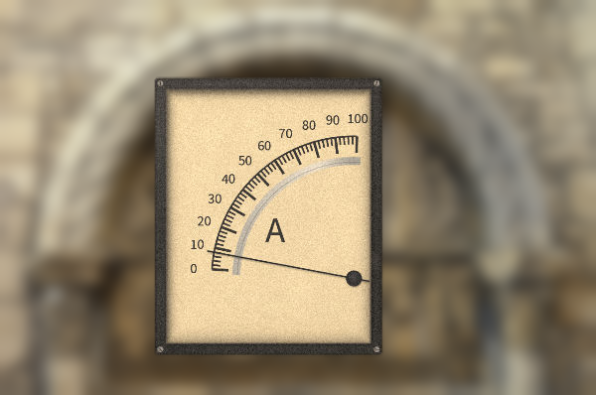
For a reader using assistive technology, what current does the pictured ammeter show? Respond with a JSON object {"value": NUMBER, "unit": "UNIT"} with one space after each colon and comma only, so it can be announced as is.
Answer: {"value": 8, "unit": "A"}
